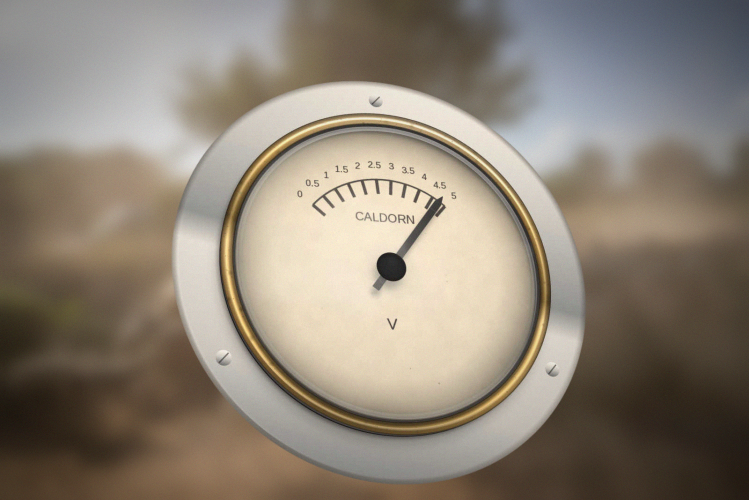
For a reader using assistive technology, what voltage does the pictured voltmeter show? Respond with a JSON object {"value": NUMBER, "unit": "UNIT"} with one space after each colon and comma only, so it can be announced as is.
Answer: {"value": 4.75, "unit": "V"}
